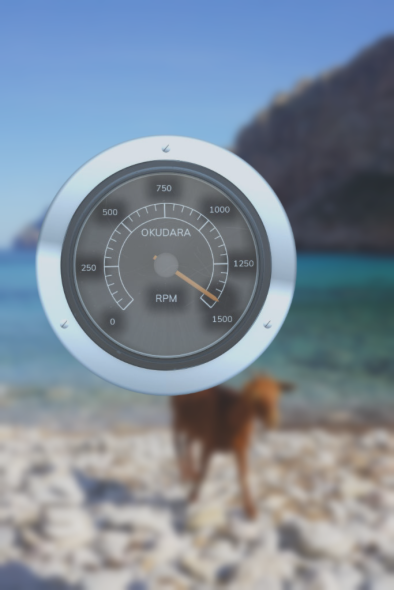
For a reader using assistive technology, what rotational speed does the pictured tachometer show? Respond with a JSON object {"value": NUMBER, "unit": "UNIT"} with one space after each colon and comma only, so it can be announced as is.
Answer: {"value": 1450, "unit": "rpm"}
